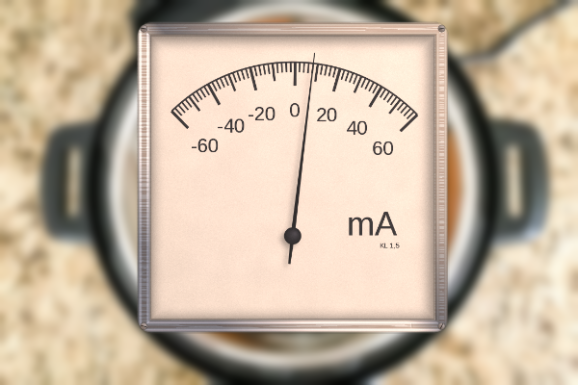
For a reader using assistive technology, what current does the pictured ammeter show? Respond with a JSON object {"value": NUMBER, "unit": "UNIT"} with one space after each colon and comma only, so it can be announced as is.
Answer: {"value": 8, "unit": "mA"}
